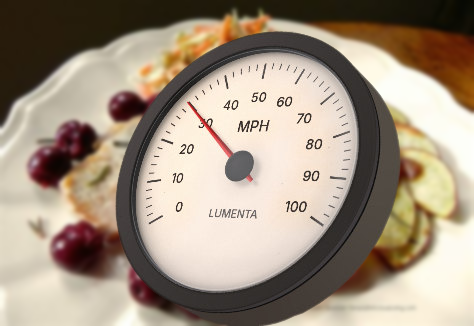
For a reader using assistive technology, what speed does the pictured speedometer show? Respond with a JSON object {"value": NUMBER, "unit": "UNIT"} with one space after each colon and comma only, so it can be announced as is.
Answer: {"value": 30, "unit": "mph"}
